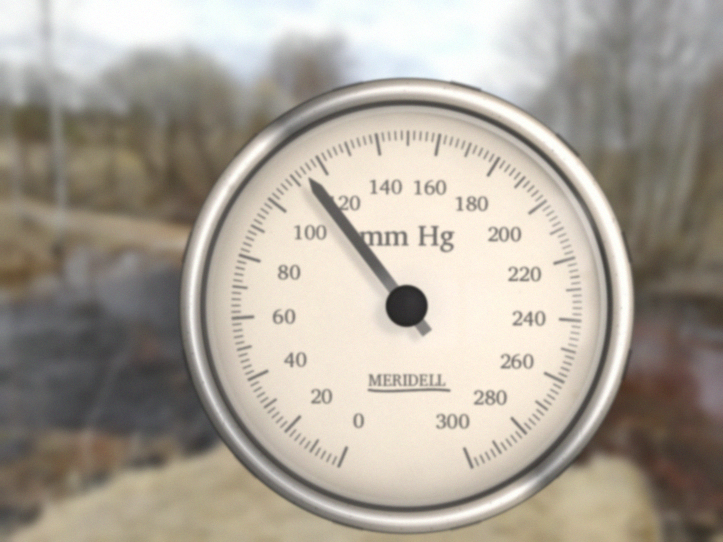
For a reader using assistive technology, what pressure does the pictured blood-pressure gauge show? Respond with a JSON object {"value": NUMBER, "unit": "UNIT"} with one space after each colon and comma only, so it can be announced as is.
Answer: {"value": 114, "unit": "mmHg"}
